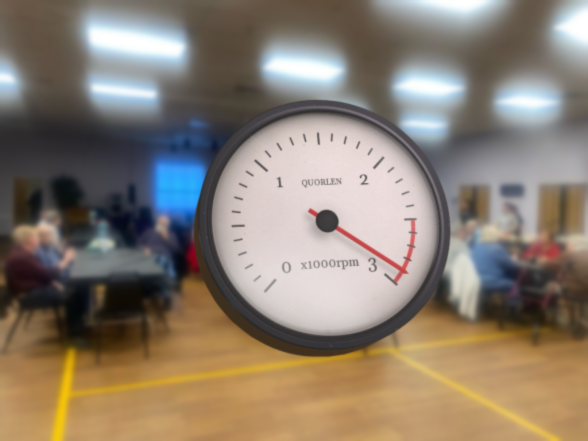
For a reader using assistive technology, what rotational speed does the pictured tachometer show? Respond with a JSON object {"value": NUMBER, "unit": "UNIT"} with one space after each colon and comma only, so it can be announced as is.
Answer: {"value": 2900, "unit": "rpm"}
